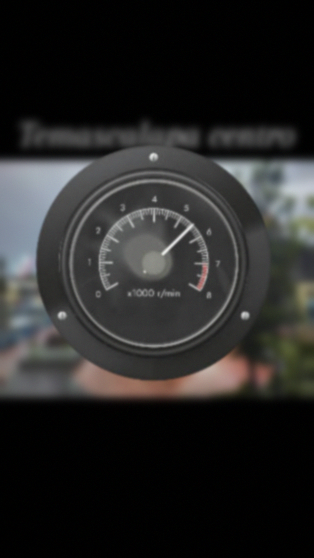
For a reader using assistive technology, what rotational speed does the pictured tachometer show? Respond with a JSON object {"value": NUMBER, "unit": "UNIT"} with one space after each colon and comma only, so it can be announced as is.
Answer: {"value": 5500, "unit": "rpm"}
